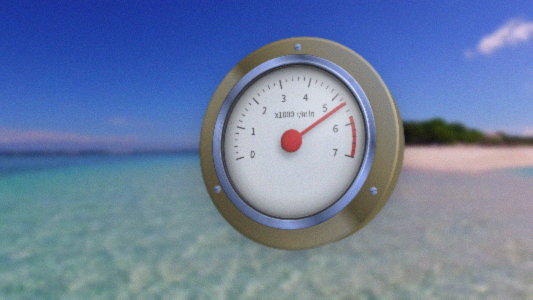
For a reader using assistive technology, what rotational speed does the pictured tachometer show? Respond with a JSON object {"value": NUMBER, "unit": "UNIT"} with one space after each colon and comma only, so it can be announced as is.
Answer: {"value": 5400, "unit": "rpm"}
